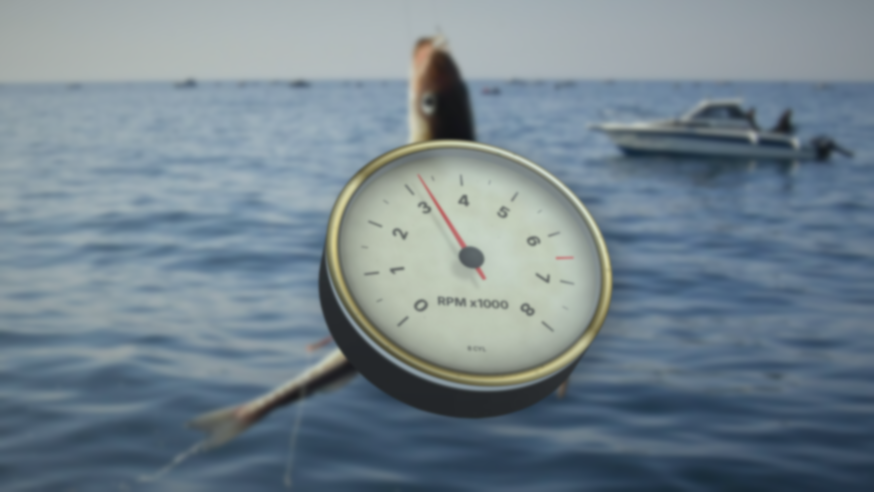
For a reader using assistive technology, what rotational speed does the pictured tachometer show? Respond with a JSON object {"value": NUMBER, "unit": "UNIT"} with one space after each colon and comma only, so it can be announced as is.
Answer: {"value": 3250, "unit": "rpm"}
